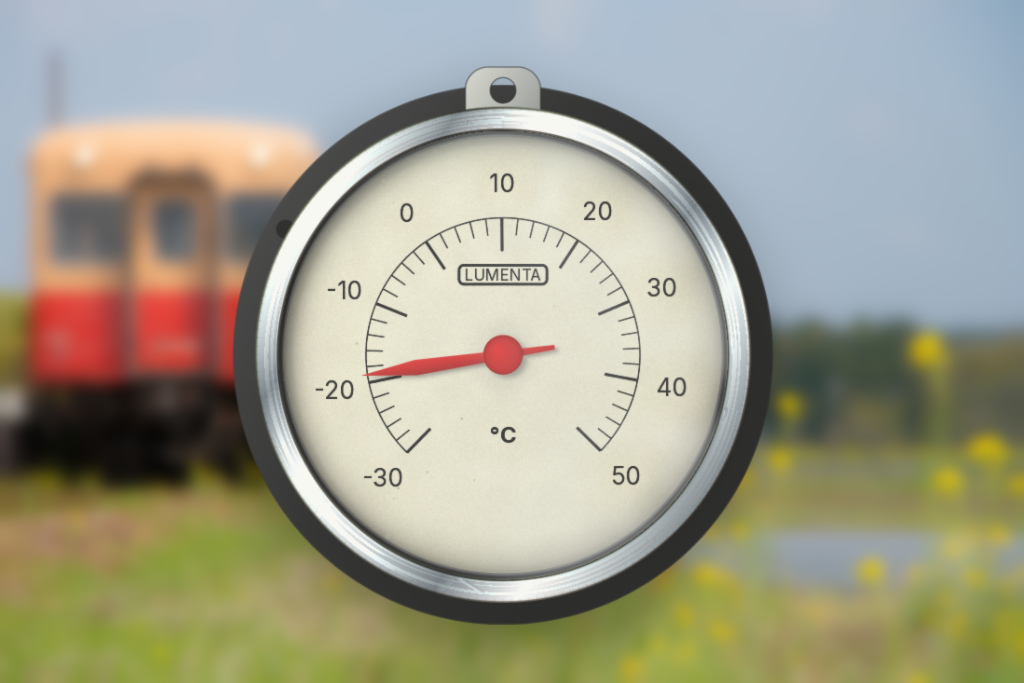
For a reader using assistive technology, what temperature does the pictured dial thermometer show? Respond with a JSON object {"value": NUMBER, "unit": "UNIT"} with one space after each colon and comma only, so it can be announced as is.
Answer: {"value": -19, "unit": "°C"}
